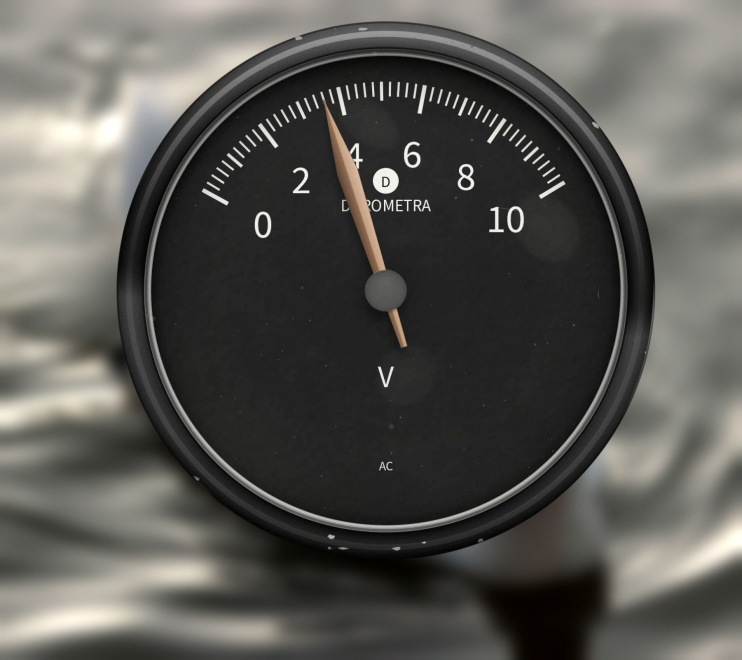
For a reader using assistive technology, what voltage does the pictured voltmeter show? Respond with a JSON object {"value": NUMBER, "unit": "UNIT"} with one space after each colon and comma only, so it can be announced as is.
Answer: {"value": 3.6, "unit": "V"}
